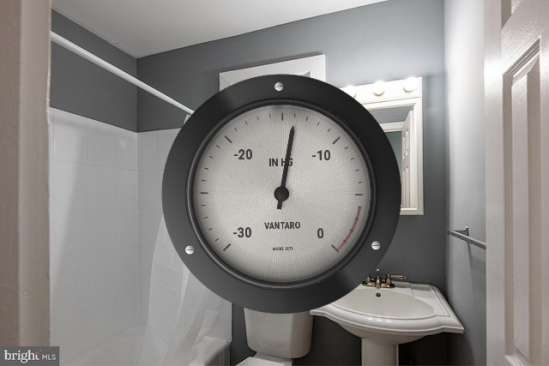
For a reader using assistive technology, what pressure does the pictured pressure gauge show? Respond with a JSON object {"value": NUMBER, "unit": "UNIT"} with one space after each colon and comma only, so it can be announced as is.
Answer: {"value": -14, "unit": "inHg"}
